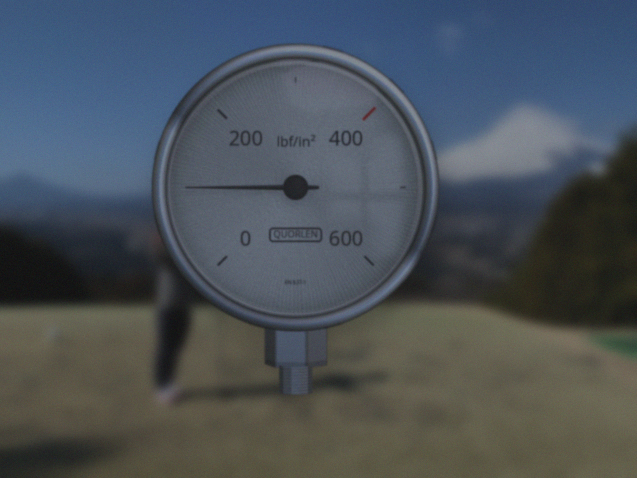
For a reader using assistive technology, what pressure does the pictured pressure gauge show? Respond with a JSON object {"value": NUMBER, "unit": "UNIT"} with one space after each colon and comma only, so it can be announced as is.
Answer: {"value": 100, "unit": "psi"}
